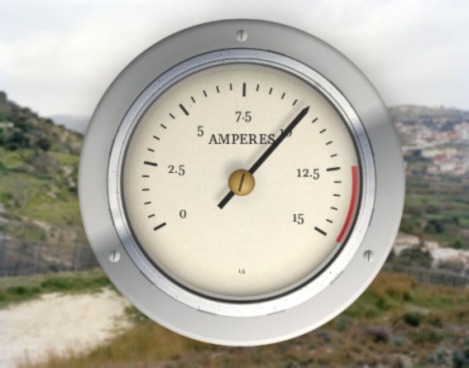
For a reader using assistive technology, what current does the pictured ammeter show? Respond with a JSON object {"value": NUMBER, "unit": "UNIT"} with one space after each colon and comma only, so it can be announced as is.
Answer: {"value": 10, "unit": "A"}
